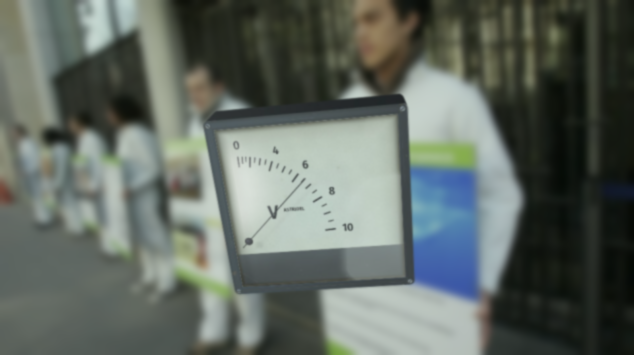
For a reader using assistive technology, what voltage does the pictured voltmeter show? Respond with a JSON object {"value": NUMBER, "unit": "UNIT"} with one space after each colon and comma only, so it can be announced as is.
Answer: {"value": 6.5, "unit": "V"}
